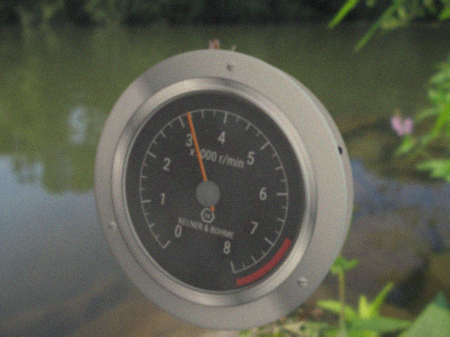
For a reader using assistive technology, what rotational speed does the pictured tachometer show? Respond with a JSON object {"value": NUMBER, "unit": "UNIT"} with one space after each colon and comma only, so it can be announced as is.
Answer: {"value": 3250, "unit": "rpm"}
